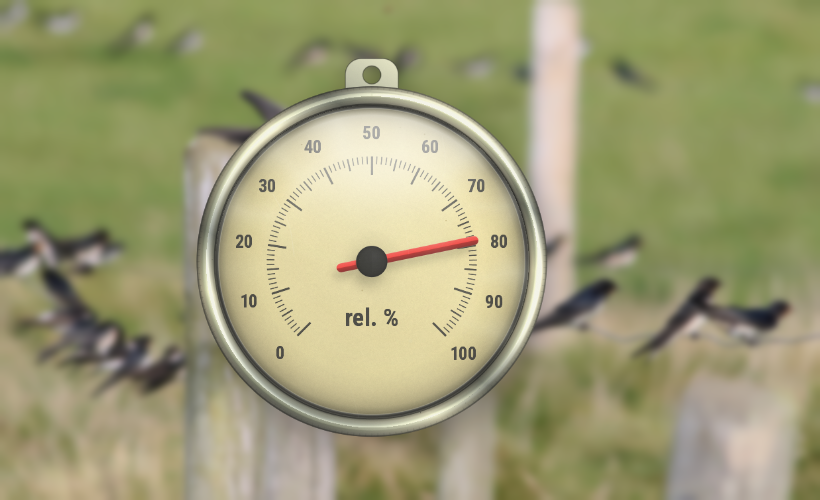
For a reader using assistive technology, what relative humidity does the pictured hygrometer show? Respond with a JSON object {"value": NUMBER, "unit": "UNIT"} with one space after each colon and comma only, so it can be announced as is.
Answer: {"value": 79, "unit": "%"}
